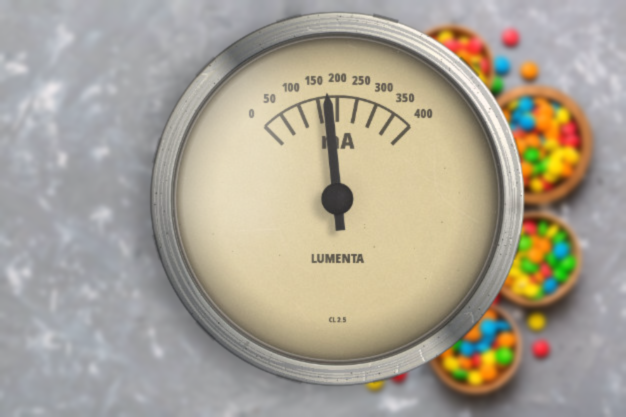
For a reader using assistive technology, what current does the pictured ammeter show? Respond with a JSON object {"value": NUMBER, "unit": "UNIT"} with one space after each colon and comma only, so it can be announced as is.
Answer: {"value": 175, "unit": "mA"}
